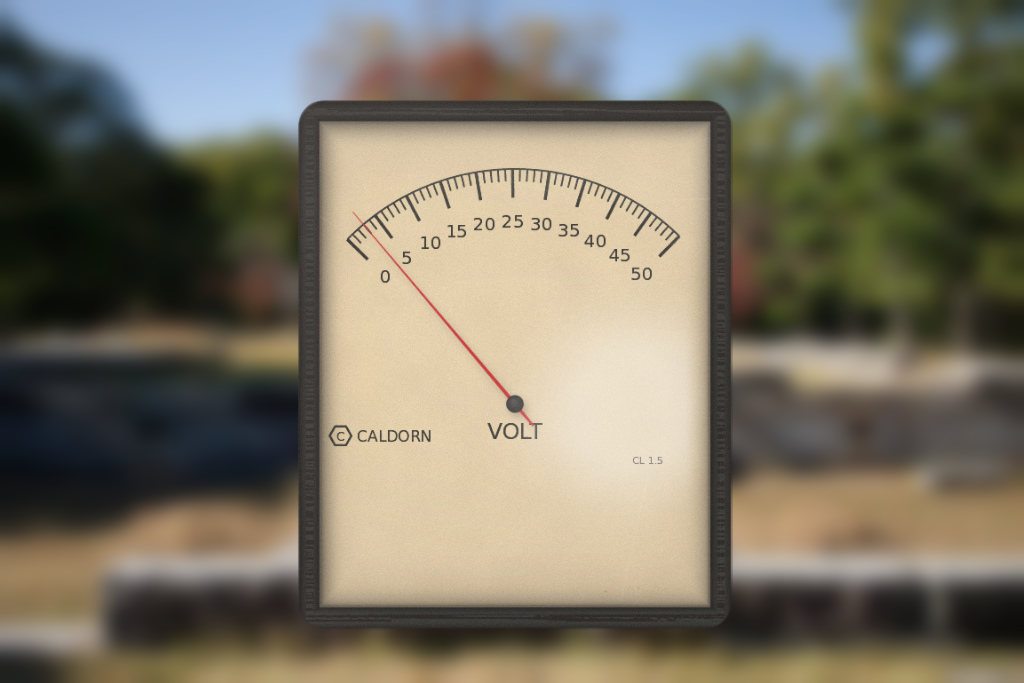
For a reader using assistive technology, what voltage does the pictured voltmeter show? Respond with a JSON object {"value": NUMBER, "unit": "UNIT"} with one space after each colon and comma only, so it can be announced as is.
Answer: {"value": 3, "unit": "V"}
